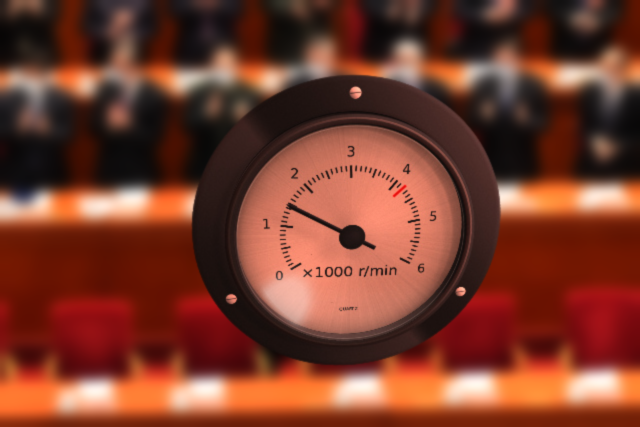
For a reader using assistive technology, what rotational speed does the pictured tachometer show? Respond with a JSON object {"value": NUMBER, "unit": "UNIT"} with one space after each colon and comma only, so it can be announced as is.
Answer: {"value": 1500, "unit": "rpm"}
